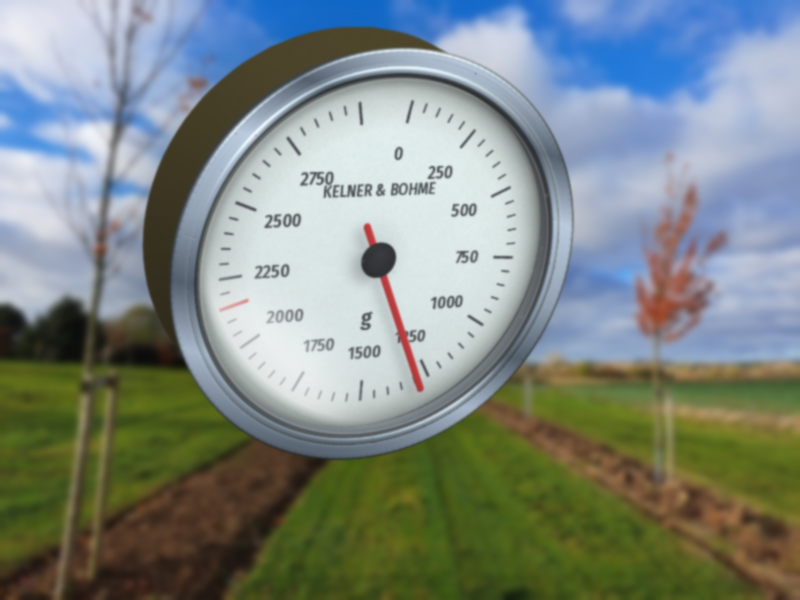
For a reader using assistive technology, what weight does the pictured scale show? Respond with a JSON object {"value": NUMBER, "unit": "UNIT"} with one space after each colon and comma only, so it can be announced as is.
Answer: {"value": 1300, "unit": "g"}
